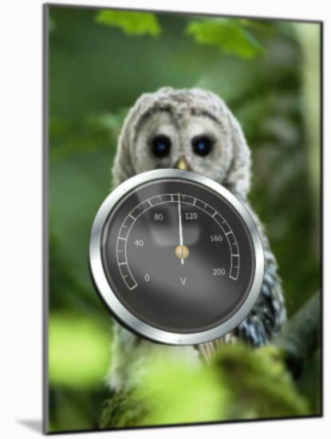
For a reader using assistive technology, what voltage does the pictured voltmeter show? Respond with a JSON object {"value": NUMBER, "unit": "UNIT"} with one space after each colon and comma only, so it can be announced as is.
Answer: {"value": 105, "unit": "V"}
